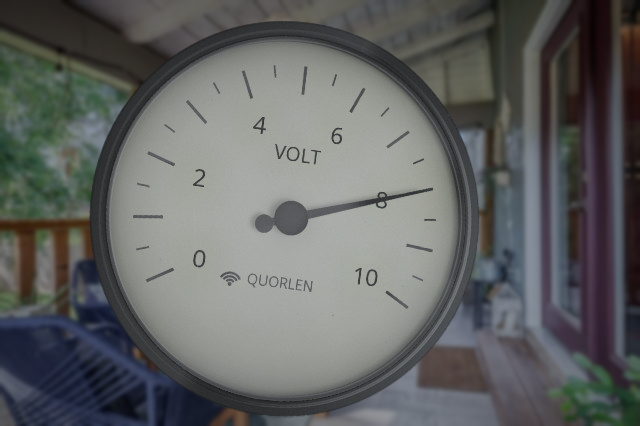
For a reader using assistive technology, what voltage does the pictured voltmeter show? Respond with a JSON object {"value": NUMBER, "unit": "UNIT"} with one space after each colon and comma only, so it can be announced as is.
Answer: {"value": 8, "unit": "V"}
